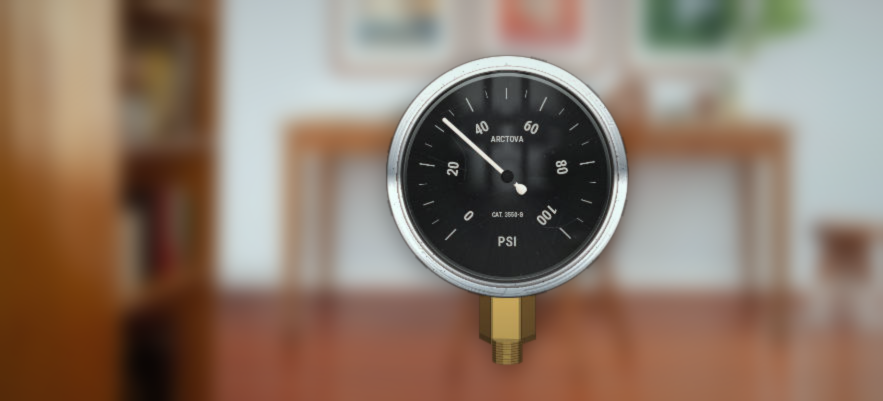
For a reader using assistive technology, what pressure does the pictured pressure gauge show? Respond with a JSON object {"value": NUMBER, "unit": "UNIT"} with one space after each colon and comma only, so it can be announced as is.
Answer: {"value": 32.5, "unit": "psi"}
